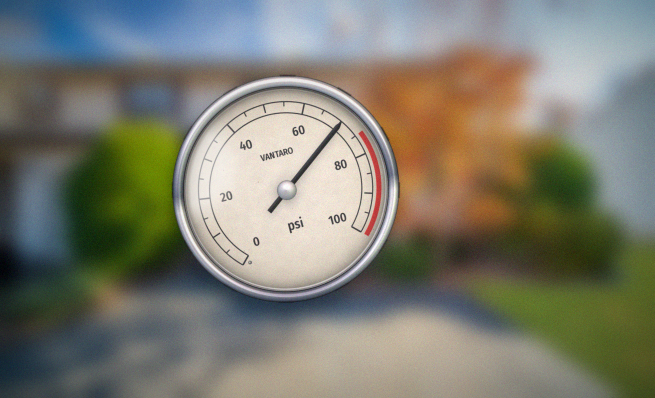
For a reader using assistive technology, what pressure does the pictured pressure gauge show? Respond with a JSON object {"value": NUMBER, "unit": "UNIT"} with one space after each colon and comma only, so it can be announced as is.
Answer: {"value": 70, "unit": "psi"}
